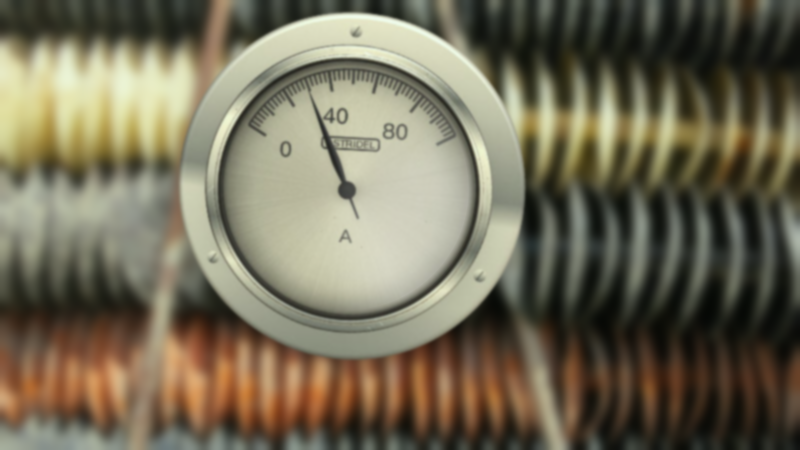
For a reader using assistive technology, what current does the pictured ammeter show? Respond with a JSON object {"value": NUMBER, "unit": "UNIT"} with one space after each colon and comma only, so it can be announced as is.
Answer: {"value": 30, "unit": "A"}
